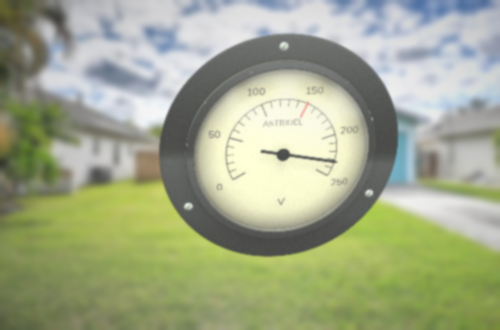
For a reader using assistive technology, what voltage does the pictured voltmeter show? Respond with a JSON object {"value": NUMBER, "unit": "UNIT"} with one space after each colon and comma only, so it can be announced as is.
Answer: {"value": 230, "unit": "V"}
